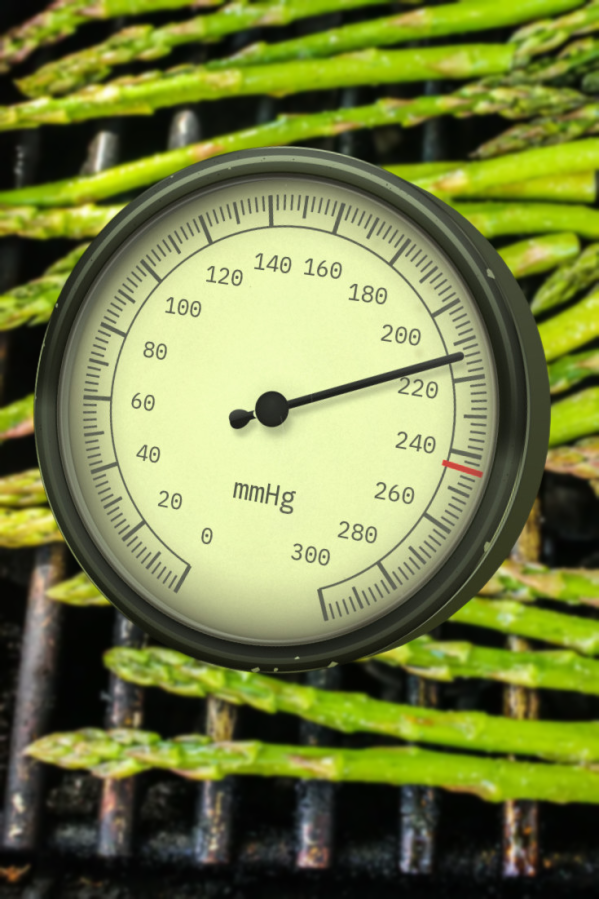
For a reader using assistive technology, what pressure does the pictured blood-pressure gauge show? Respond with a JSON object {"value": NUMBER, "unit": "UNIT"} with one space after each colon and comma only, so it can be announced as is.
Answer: {"value": 214, "unit": "mmHg"}
